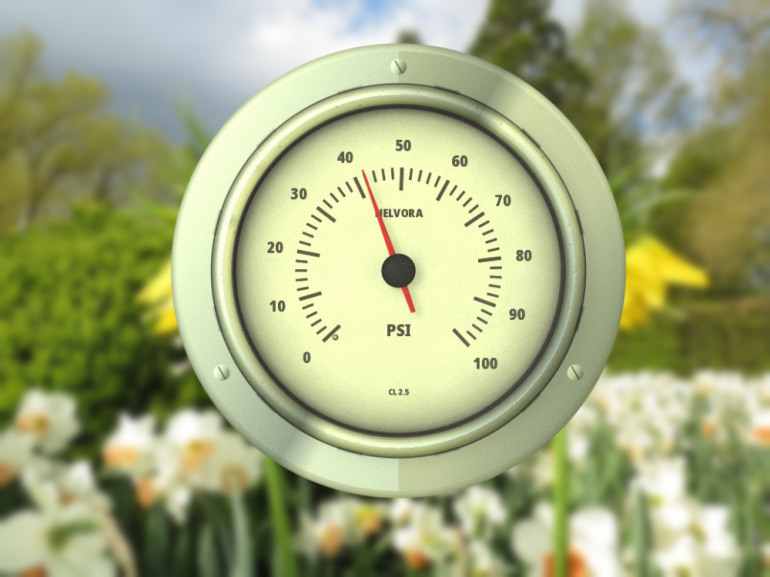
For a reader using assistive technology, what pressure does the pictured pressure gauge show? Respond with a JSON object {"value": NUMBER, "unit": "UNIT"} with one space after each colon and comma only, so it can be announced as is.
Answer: {"value": 42, "unit": "psi"}
